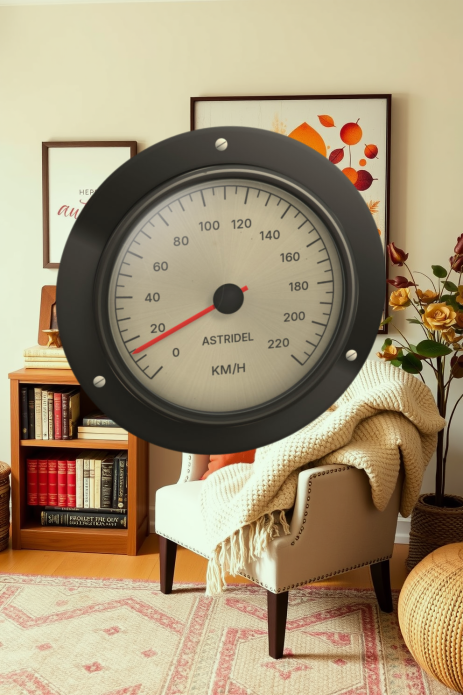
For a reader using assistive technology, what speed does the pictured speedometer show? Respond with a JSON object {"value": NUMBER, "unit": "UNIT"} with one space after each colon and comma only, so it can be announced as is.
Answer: {"value": 15, "unit": "km/h"}
